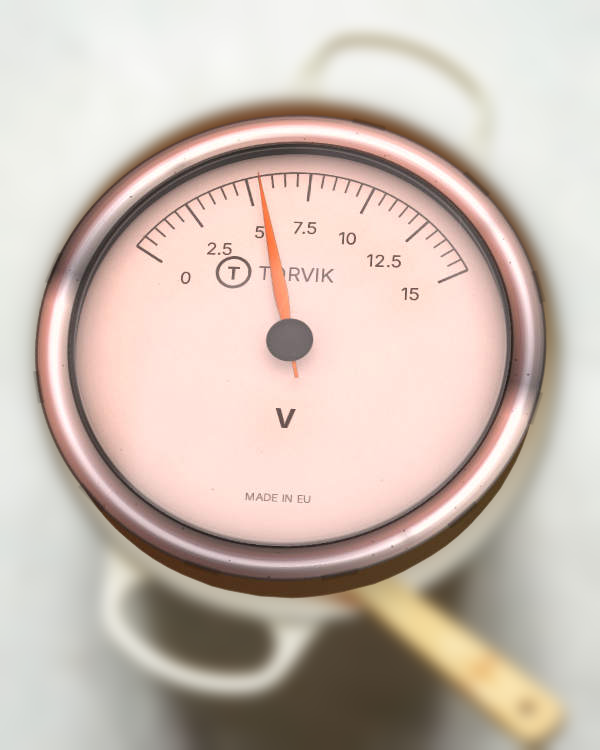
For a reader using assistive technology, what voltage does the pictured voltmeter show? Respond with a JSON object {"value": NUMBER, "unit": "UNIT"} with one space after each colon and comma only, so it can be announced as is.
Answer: {"value": 5.5, "unit": "V"}
